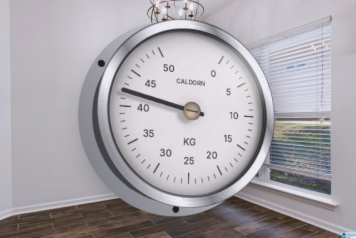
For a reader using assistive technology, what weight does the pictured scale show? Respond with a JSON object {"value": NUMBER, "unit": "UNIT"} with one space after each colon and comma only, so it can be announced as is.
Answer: {"value": 42, "unit": "kg"}
